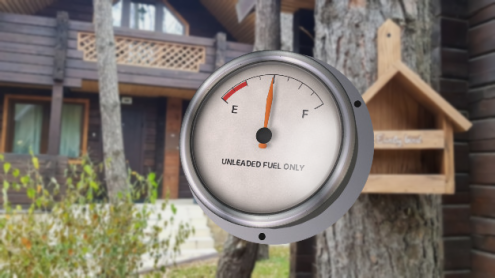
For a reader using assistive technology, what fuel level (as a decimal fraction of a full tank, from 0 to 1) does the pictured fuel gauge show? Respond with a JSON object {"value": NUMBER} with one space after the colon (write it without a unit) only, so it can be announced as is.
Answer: {"value": 0.5}
